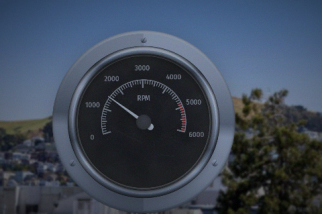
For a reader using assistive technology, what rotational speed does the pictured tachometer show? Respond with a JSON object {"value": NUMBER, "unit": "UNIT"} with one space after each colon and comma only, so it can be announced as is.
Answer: {"value": 1500, "unit": "rpm"}
